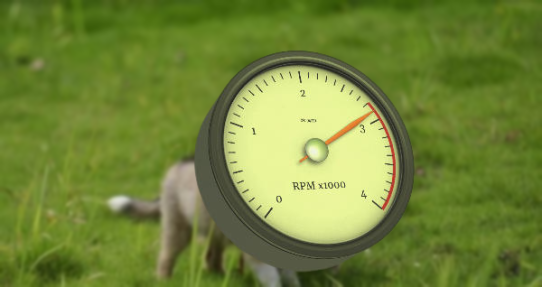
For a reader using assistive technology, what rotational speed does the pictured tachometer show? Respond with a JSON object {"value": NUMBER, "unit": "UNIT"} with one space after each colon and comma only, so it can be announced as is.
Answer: {"value": 2900, "unit": "rpm"}
